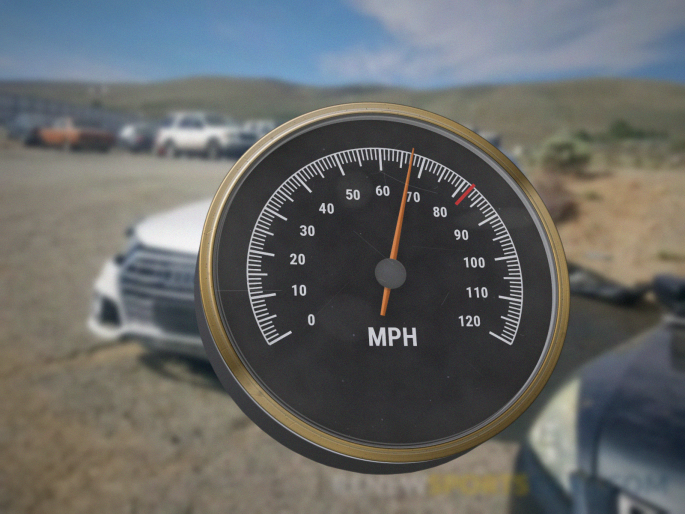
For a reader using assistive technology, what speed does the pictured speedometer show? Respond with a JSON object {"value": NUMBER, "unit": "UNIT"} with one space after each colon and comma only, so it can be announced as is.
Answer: {"value": 67, "unit": "mph"}
